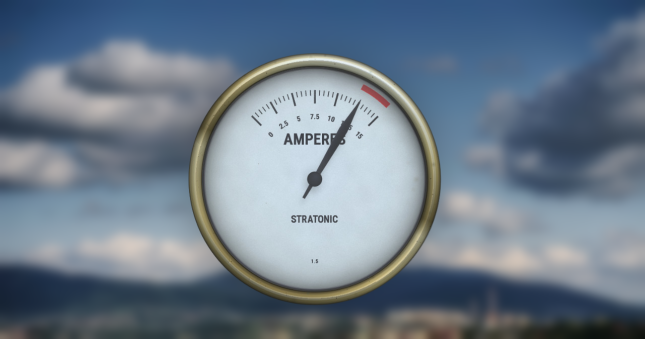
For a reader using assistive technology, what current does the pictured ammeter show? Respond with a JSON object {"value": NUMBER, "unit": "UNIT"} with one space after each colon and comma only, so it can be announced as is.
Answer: {"value": 12.5, "unit": "A"}
